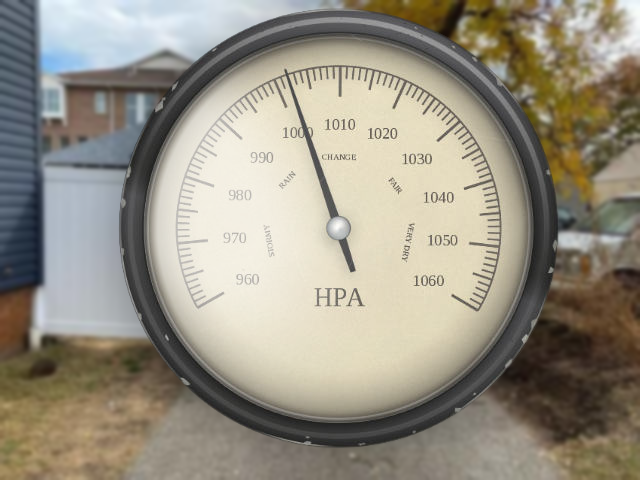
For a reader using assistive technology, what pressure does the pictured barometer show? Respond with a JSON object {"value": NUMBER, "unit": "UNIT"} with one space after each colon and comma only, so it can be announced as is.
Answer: {"value": 1002, "unit": "hPa"}
